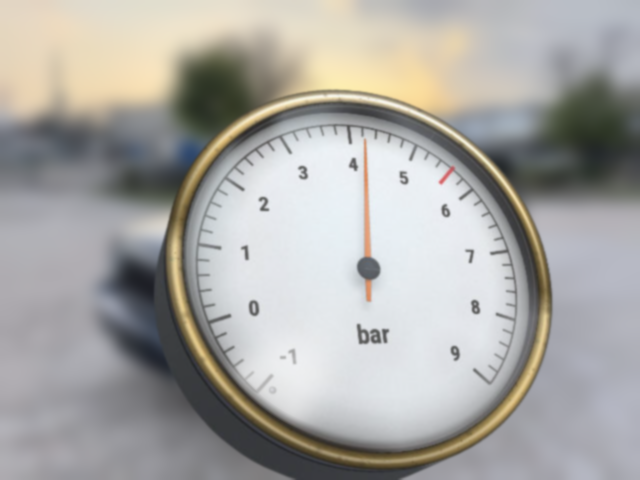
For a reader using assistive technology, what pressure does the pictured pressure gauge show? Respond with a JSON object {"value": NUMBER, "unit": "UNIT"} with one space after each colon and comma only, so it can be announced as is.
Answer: {"value": 4.2, "unit": "bar"}
